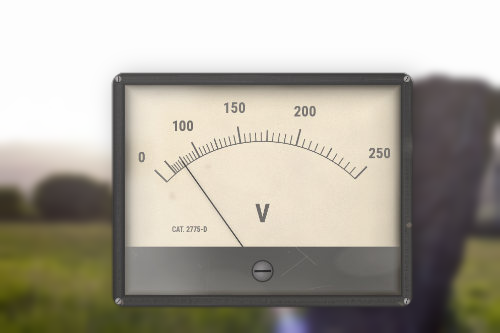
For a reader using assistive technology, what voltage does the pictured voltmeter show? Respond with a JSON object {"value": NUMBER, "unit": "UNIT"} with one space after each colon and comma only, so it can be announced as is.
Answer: {"value": 75, "unit": "V"}
